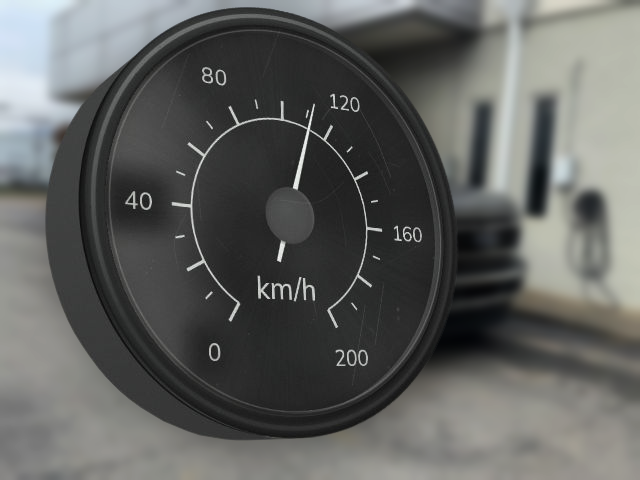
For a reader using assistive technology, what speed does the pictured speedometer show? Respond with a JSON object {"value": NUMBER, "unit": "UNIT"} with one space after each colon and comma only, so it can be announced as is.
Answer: {"value": 110, "unit": "km/h"}
